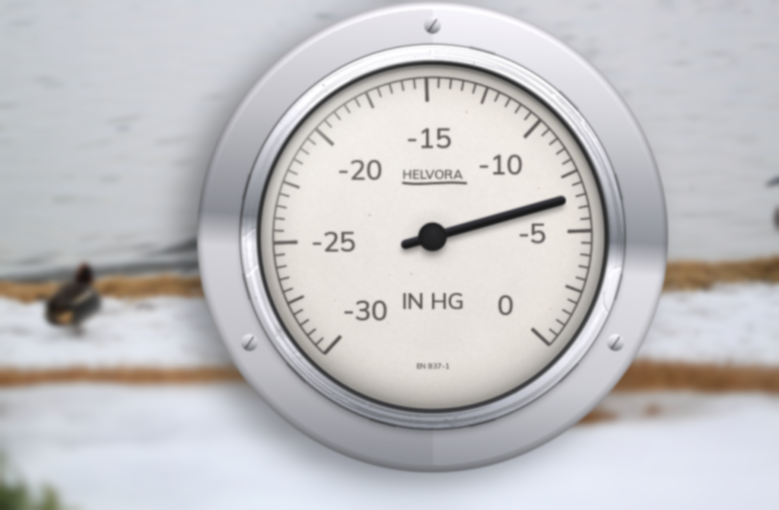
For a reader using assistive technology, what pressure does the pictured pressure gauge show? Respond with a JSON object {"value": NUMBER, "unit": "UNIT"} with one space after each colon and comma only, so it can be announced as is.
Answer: {"value": -6.5, "unit": "inHg"}
